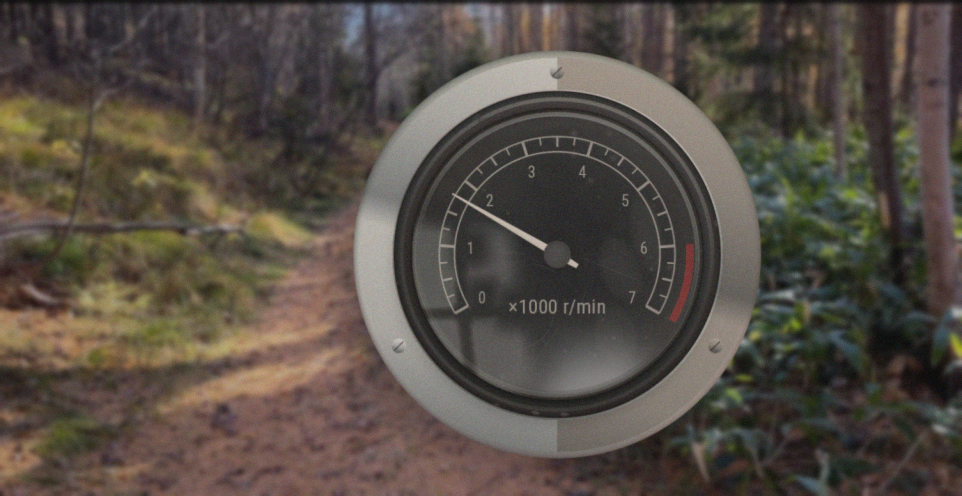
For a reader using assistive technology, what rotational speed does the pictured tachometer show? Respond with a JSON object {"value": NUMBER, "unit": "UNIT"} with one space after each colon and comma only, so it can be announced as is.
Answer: {"value": 1750, "unit": "rpm"}
